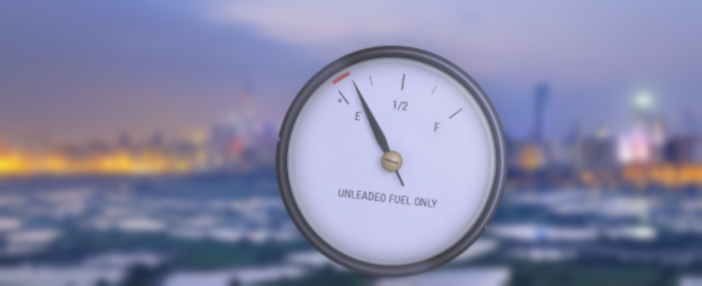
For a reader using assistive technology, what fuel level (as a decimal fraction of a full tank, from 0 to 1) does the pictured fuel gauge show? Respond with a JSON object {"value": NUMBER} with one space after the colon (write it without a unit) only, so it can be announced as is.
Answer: {"value": 0.125}
